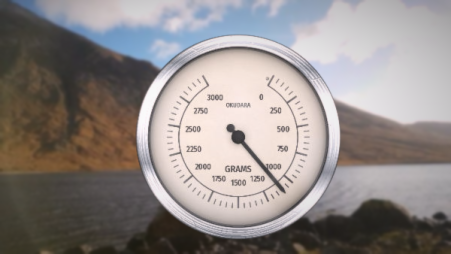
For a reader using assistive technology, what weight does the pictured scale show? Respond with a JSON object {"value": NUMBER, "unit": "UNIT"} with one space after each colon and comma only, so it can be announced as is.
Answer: {"value": 1100, "unit": "g"}
